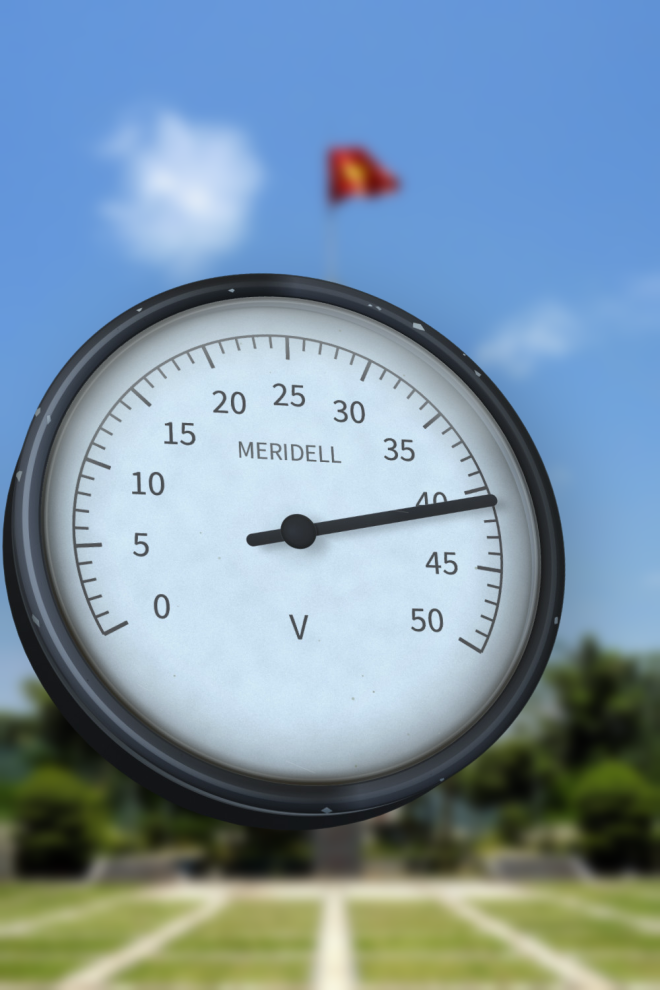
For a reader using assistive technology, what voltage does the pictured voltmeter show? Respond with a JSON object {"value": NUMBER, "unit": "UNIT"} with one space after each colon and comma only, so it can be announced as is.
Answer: {"value": 41, "unit": "V"}
